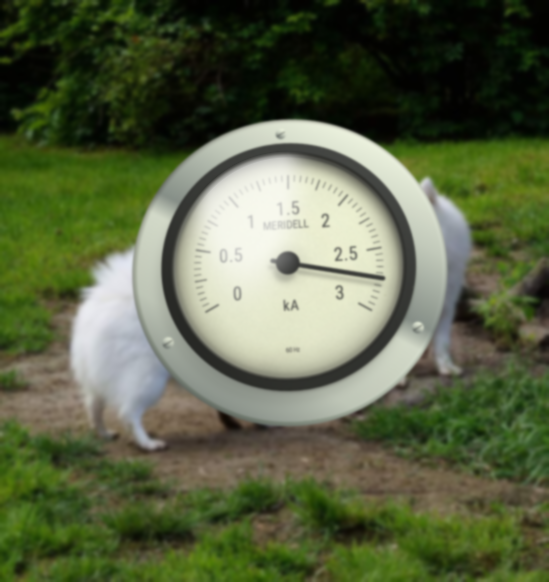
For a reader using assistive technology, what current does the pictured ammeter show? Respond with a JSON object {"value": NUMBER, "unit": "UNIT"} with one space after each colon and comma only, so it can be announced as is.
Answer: {"value": 2.75, "unit": "kA"}
